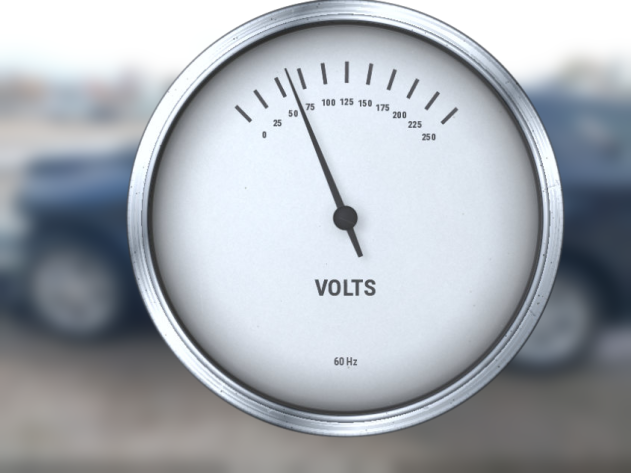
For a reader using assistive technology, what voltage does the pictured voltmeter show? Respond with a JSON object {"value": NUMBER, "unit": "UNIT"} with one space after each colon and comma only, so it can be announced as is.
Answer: {"value": 62.5, "unit": "V"}
